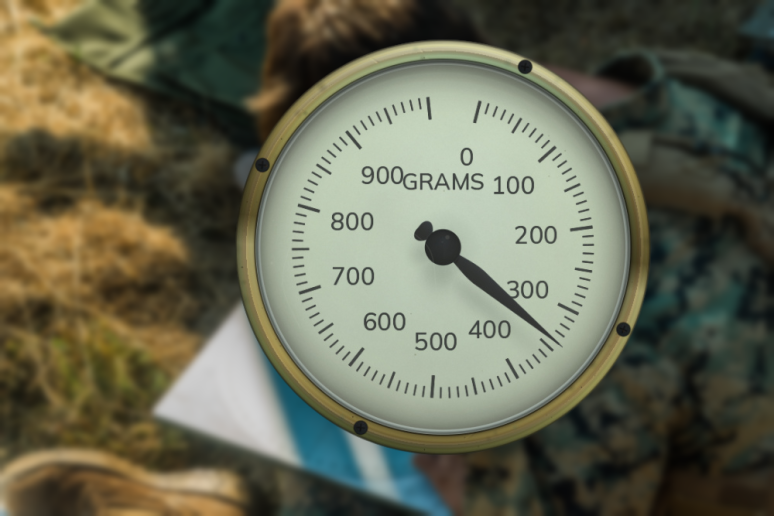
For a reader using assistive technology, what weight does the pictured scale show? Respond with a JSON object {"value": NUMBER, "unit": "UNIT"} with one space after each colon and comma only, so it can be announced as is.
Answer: {"value": 340, "unit": "g"}
